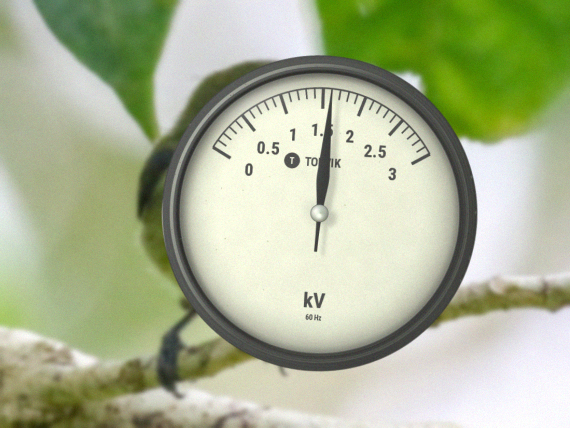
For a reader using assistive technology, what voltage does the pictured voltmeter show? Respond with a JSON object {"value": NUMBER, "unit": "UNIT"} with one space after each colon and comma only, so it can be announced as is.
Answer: {"value": 1.6, "unit": "kV"}
